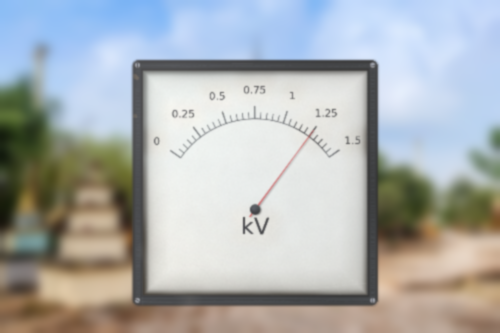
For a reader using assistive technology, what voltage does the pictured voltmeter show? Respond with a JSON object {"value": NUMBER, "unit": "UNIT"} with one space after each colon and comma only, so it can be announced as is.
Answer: {"value": 1.25, "unit": "kV"}
